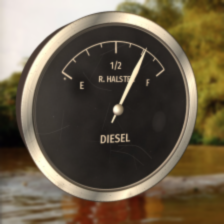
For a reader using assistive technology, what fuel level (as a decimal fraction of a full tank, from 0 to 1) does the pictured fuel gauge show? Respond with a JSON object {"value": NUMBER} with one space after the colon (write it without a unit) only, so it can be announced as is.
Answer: {"value": 0.75}
